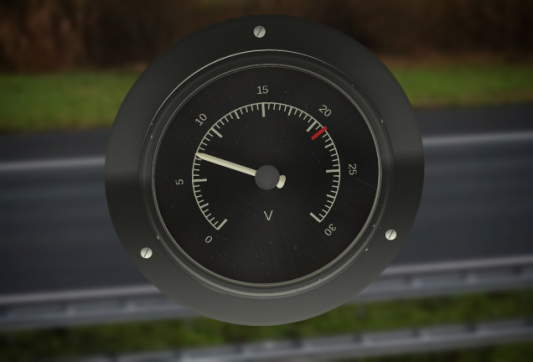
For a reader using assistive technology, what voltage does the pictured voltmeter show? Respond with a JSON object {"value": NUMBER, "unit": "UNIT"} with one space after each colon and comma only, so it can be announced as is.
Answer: {"value": 7.5, "unit": "V"}
